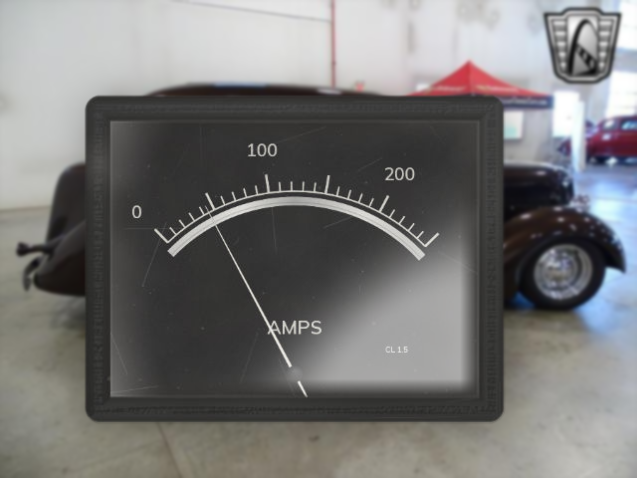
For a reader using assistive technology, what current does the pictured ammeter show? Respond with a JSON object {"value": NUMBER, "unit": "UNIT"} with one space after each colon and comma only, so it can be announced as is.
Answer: {"value": 45, "unit": "A"}
